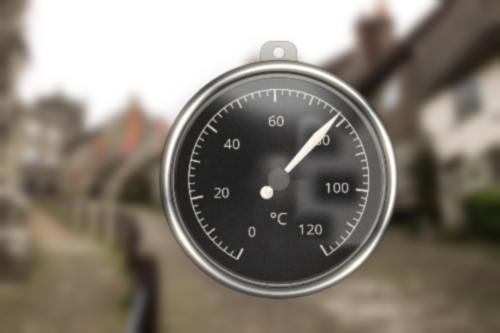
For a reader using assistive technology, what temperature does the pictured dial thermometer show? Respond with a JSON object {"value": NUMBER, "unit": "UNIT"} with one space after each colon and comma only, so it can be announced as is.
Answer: {"value": 78, "unit": "°C"}
